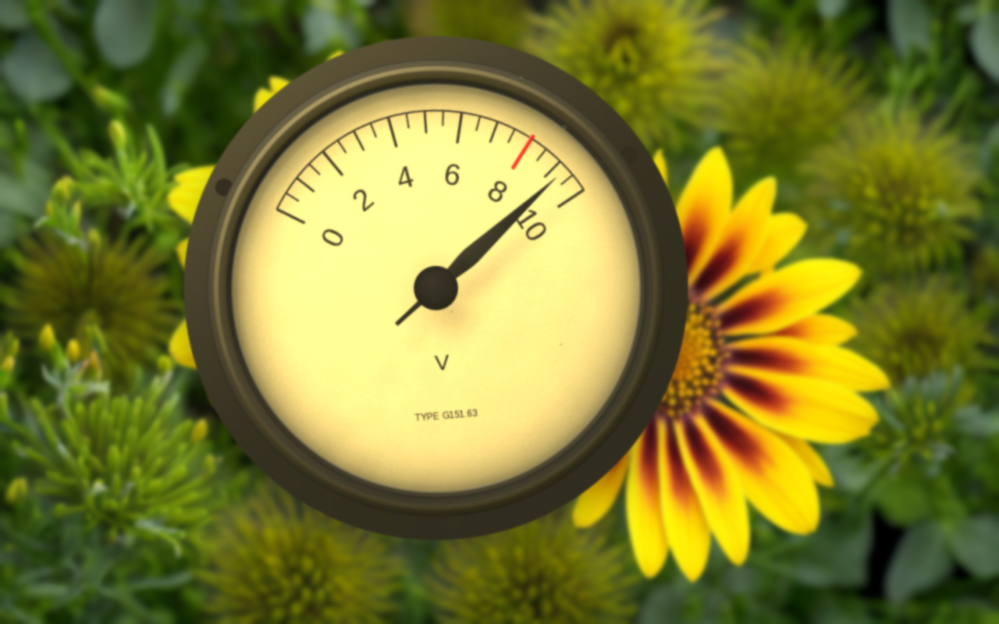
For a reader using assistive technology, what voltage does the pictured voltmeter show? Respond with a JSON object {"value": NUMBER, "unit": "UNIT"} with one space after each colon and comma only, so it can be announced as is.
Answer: {"value": 9.25, "unit": "V"}
